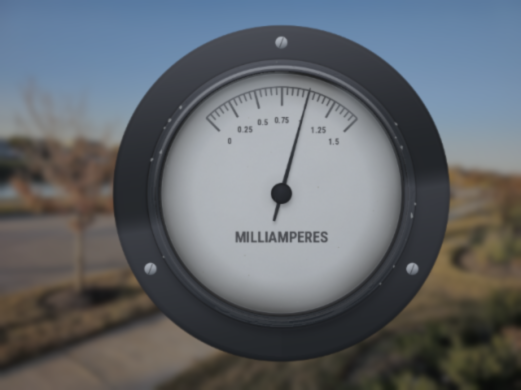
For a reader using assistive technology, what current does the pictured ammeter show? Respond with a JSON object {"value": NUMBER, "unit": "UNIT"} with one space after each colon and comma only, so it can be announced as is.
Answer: {"value": 1, "unit": "mA"}
